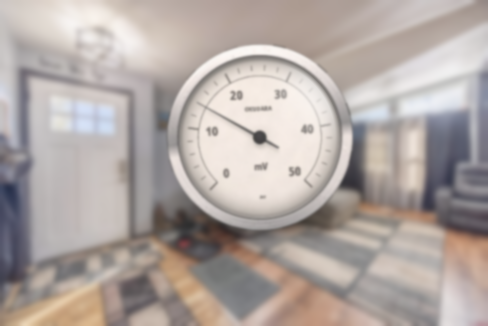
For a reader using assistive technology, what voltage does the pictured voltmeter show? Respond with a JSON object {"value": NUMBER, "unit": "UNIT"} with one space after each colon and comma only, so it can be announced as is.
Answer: {"value": 14, "unit": "mV"}
